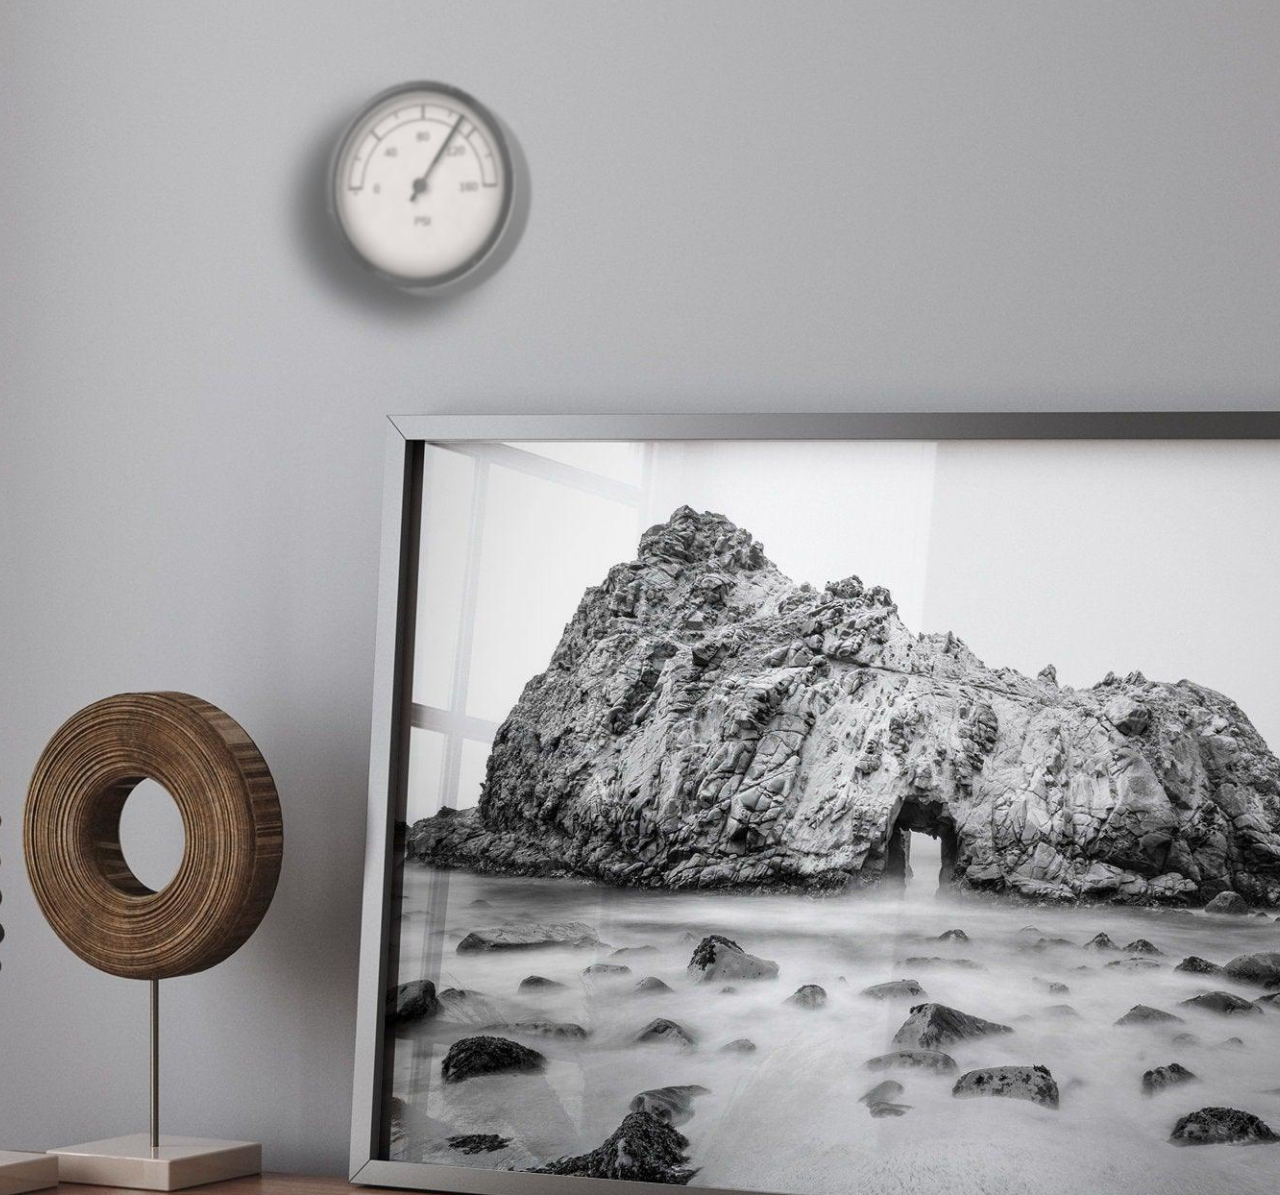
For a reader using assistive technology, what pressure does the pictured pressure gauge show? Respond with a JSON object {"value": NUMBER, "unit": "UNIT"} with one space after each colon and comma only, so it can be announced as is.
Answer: {"value": 110, "unit": "psi"}
